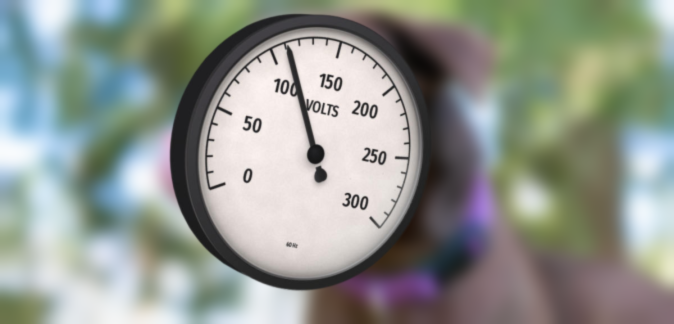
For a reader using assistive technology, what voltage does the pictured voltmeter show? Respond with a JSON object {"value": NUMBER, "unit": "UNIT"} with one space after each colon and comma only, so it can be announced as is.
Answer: {"value": 110, "unit": "V"}
